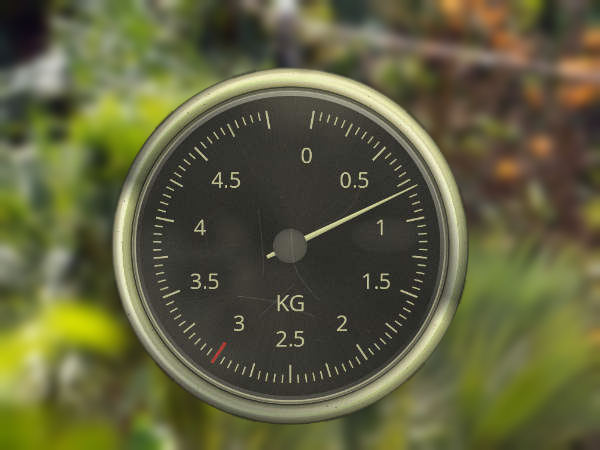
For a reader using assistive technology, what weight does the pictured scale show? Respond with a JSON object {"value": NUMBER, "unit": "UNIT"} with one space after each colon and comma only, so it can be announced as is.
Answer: {"value": 0.8, "unit": "kg"}
